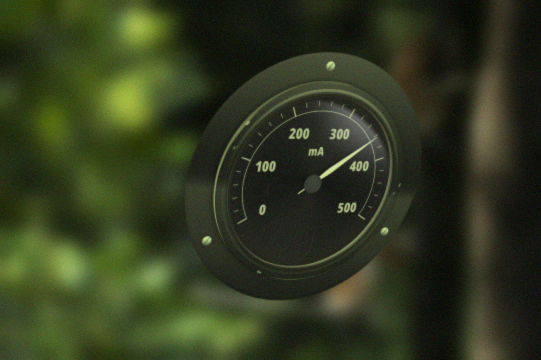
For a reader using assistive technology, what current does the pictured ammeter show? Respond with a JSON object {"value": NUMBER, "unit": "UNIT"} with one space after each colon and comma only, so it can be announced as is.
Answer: {"value": 360, "unit": "mA"}
